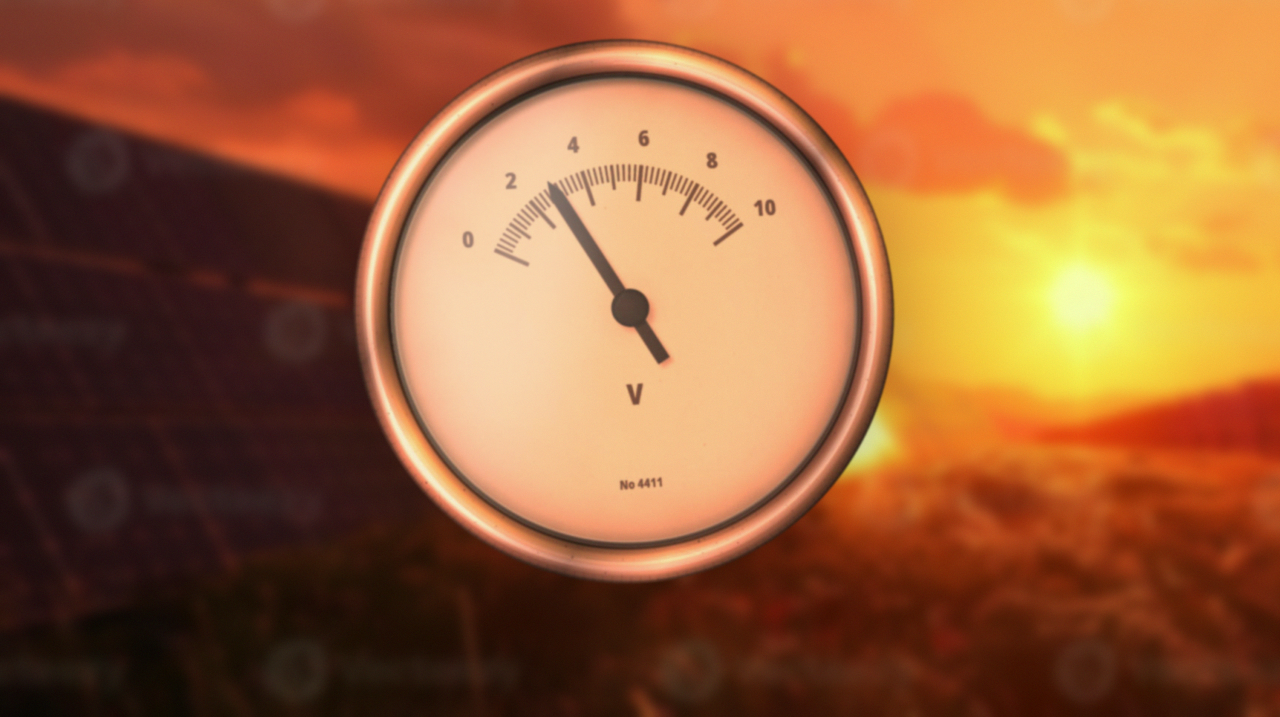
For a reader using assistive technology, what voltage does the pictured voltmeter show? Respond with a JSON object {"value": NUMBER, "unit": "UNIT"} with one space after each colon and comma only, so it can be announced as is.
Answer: {"value": 2.8, "unit": "V"}
